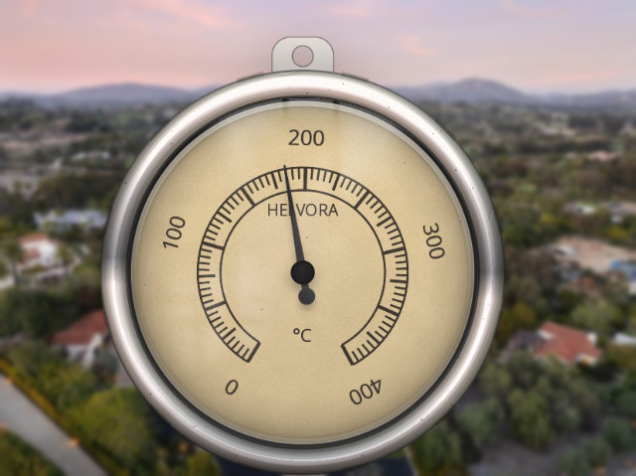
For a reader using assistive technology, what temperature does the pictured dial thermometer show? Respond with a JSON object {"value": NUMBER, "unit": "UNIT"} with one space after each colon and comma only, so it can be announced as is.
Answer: {"value": 185, "unit": "°C"}
